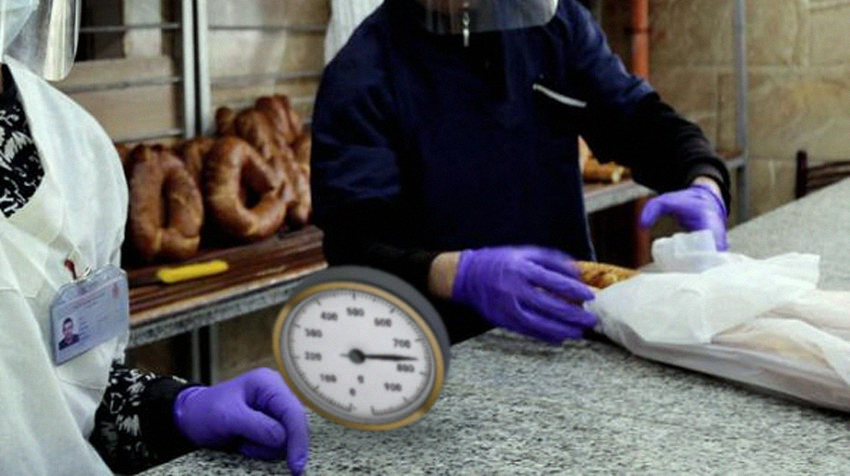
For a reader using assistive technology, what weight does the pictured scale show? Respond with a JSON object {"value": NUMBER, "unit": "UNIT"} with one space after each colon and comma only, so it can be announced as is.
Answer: {"value": 750, "unit": "g"}
